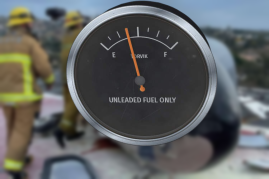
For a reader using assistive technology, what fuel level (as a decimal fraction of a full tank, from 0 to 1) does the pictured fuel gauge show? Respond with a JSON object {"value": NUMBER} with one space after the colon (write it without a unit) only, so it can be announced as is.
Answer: {"value": 0.375}
